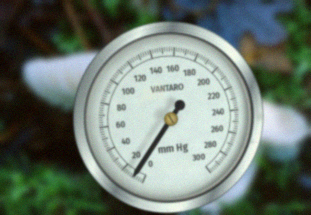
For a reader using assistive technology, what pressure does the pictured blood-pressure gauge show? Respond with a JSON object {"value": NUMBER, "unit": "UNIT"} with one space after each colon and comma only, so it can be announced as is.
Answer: {"value": 10, "unit": "mmHg"}
